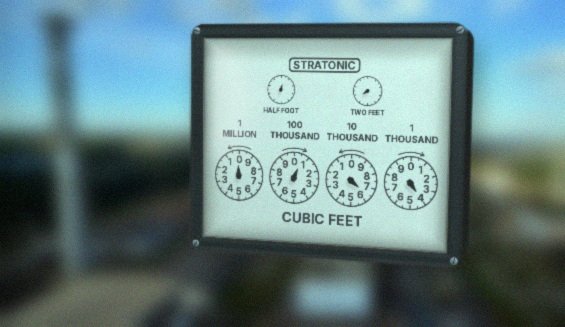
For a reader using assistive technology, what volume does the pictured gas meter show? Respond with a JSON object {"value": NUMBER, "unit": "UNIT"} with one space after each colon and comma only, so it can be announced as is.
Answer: {"value": 6400, "unit": "ft³"}
